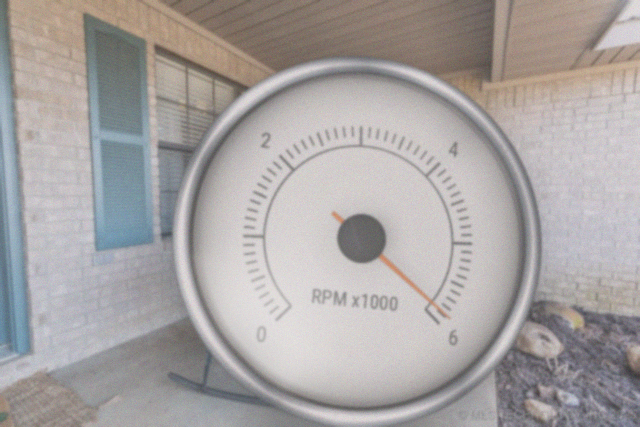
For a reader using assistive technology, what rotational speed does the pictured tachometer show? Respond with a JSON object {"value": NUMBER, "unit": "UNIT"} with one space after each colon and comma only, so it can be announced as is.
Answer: {"value": 5900, "unit": "rpm"}
